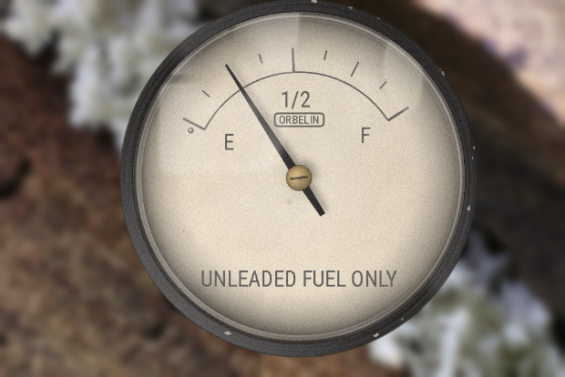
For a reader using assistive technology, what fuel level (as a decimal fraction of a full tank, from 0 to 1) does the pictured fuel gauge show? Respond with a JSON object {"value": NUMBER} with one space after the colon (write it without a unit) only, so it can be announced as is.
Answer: {"value": 0.25}
